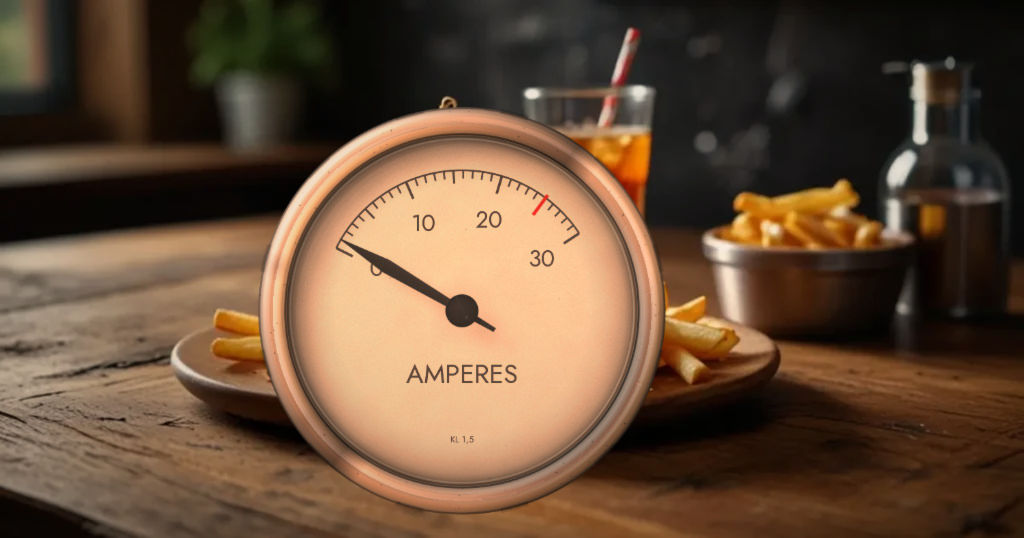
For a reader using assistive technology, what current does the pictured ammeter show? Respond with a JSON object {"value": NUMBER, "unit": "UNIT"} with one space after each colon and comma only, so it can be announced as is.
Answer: {"value": 1, "unit": "A"}
